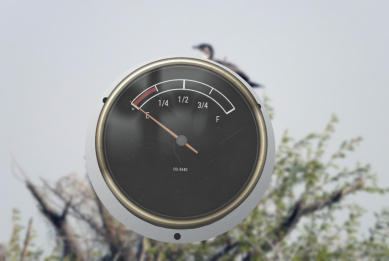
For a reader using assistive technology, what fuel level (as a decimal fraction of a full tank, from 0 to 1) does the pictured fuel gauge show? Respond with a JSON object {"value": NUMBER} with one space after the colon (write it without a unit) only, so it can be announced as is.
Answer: {"value": 0}
